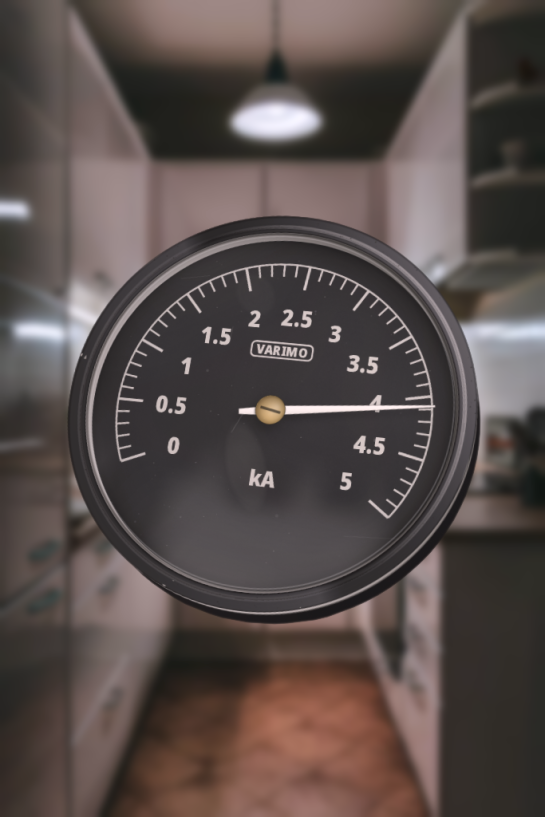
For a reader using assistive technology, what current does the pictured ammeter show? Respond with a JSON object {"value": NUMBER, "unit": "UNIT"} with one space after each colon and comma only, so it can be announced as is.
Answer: {"value": 4.1, "unit": "kA"}
